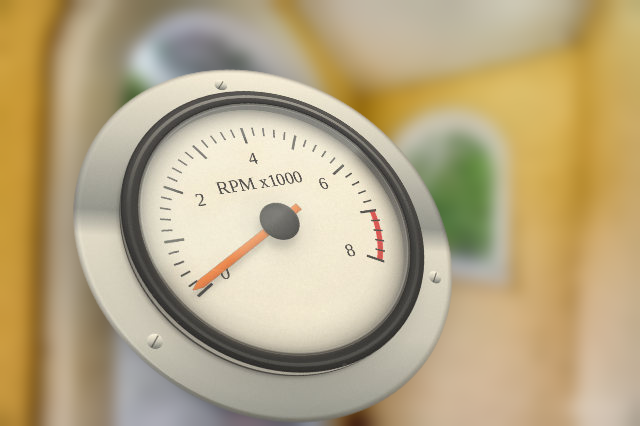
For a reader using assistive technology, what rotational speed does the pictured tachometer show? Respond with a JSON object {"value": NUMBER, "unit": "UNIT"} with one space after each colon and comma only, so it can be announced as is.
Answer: {"value": 100, "unit": "rpm"}
